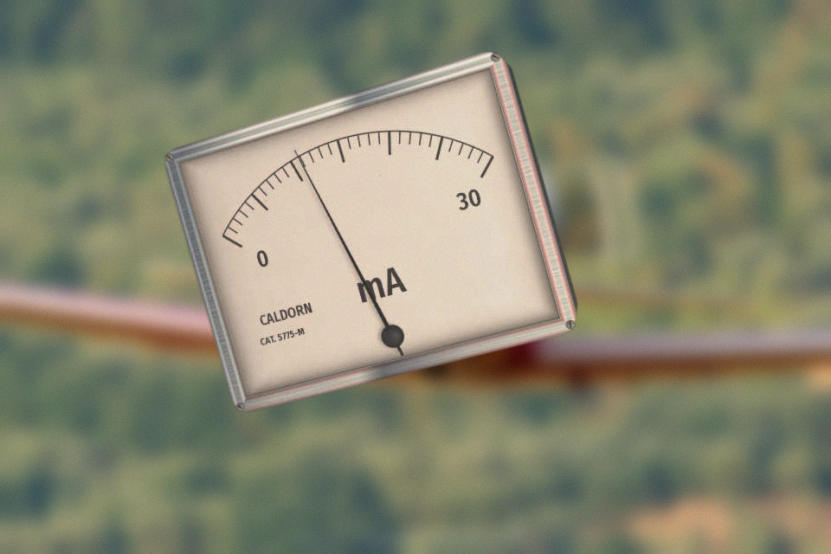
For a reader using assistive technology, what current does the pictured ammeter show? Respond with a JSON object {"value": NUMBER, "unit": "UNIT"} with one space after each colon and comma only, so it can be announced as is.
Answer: {"value": 11, "unit": "mA"}
